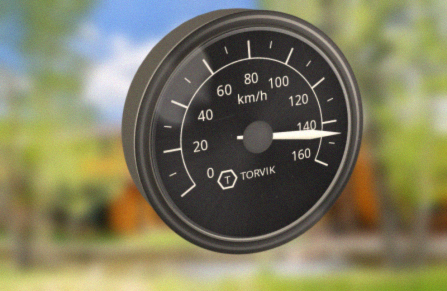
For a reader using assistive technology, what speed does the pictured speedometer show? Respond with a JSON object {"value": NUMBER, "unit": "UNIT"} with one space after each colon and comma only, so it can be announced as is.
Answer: {"value": 145, "unit": "km/h"}
